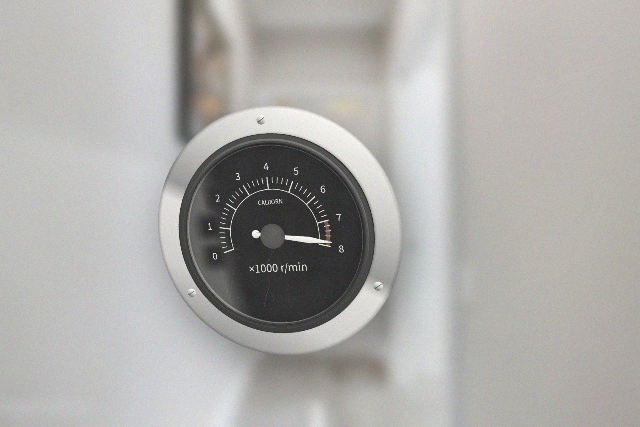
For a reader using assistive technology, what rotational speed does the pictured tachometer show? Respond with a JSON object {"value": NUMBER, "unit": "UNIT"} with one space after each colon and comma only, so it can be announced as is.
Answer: {"value": 7800, "unit": "rpm"}
